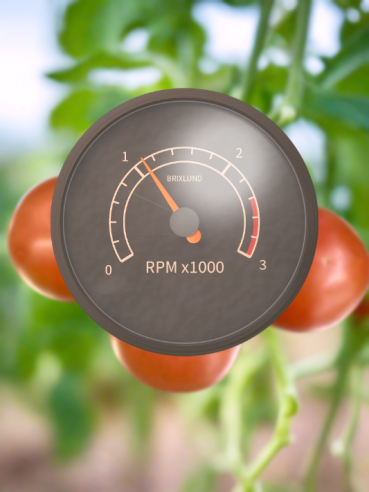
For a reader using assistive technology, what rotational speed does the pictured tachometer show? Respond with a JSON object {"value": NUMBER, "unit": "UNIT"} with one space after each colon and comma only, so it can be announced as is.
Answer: {"value": 1100, "unit": "rpm"}
